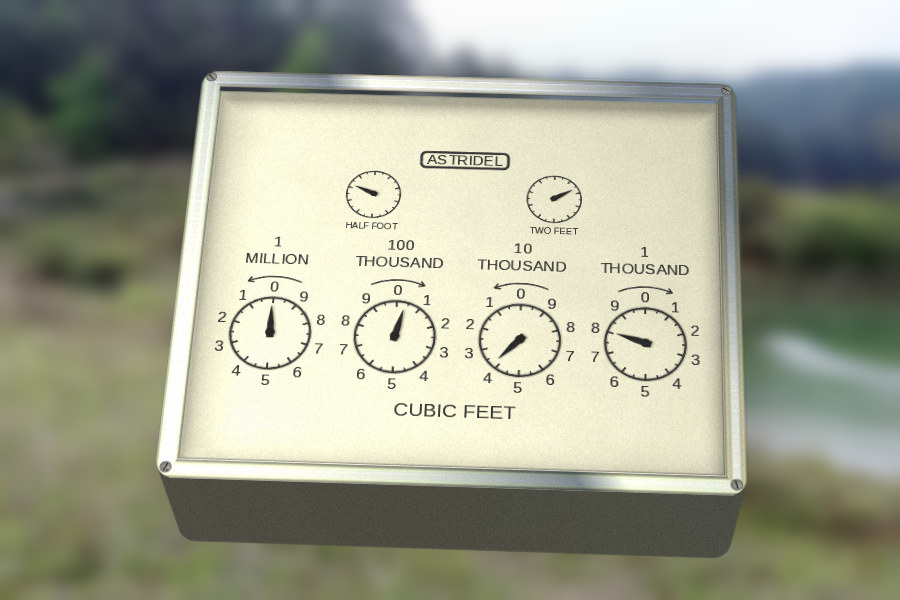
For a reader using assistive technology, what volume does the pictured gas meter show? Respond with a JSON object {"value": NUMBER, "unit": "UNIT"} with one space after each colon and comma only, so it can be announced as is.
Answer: {"value": 3800, "unit": "ft³"}
